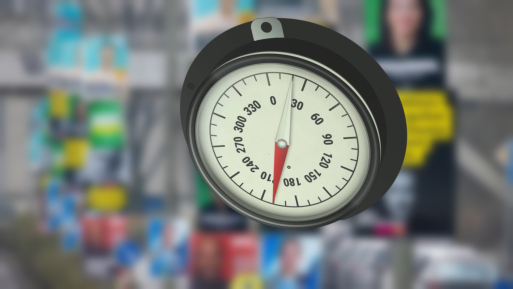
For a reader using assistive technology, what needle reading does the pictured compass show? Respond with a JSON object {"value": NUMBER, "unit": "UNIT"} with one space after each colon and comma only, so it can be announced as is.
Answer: {"value": 200, "unit": "°"}
